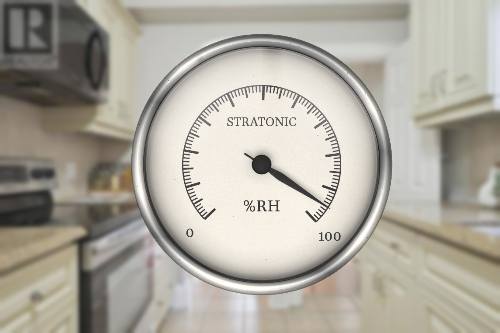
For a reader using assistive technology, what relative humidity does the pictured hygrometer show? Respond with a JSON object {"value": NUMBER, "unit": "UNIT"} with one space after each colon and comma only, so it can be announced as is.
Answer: {"value": 95, "unit": "%"}
